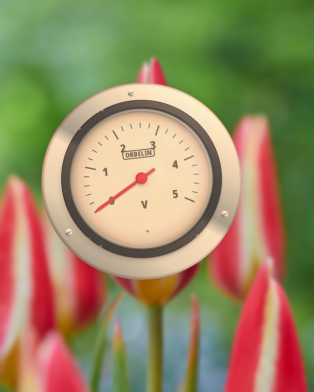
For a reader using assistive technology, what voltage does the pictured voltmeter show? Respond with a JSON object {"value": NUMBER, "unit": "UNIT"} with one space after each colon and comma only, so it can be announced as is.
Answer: {"value": 0, "unit": "V"}
